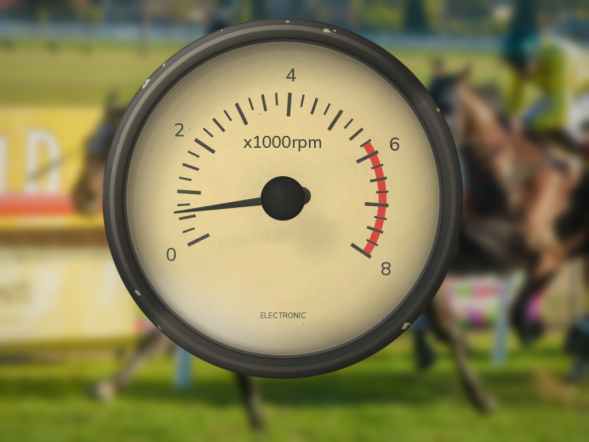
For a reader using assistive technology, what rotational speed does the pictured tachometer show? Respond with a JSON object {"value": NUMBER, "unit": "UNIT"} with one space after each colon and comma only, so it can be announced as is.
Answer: {"value": 625, "unit": "rpm"}
